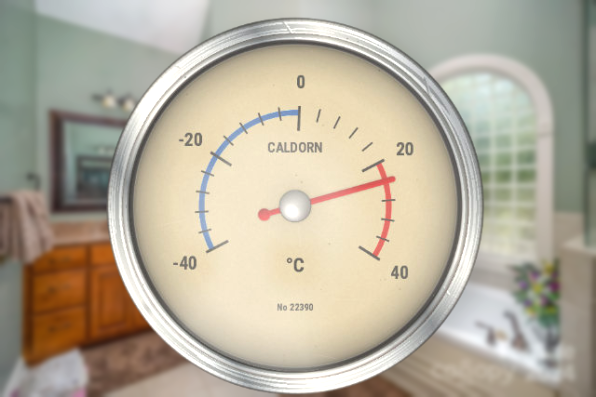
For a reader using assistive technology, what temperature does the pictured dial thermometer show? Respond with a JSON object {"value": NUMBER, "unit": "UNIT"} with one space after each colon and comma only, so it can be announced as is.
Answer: {"value": 24, "unit": "°C"}
